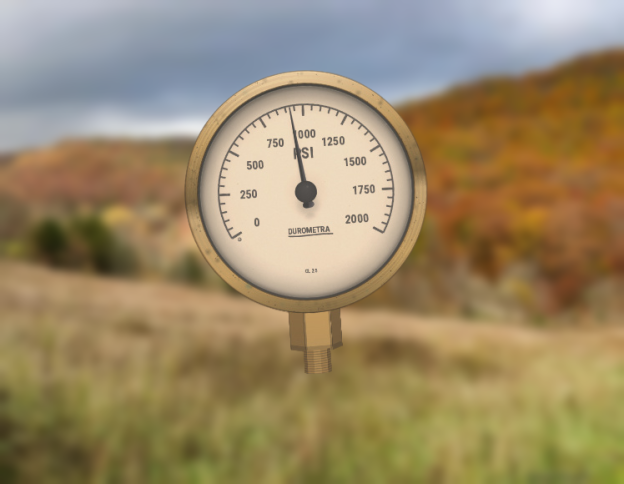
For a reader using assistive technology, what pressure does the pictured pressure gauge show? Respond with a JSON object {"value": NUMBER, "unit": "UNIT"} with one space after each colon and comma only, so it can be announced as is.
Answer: {"value": 925, "unit": "psi"}
